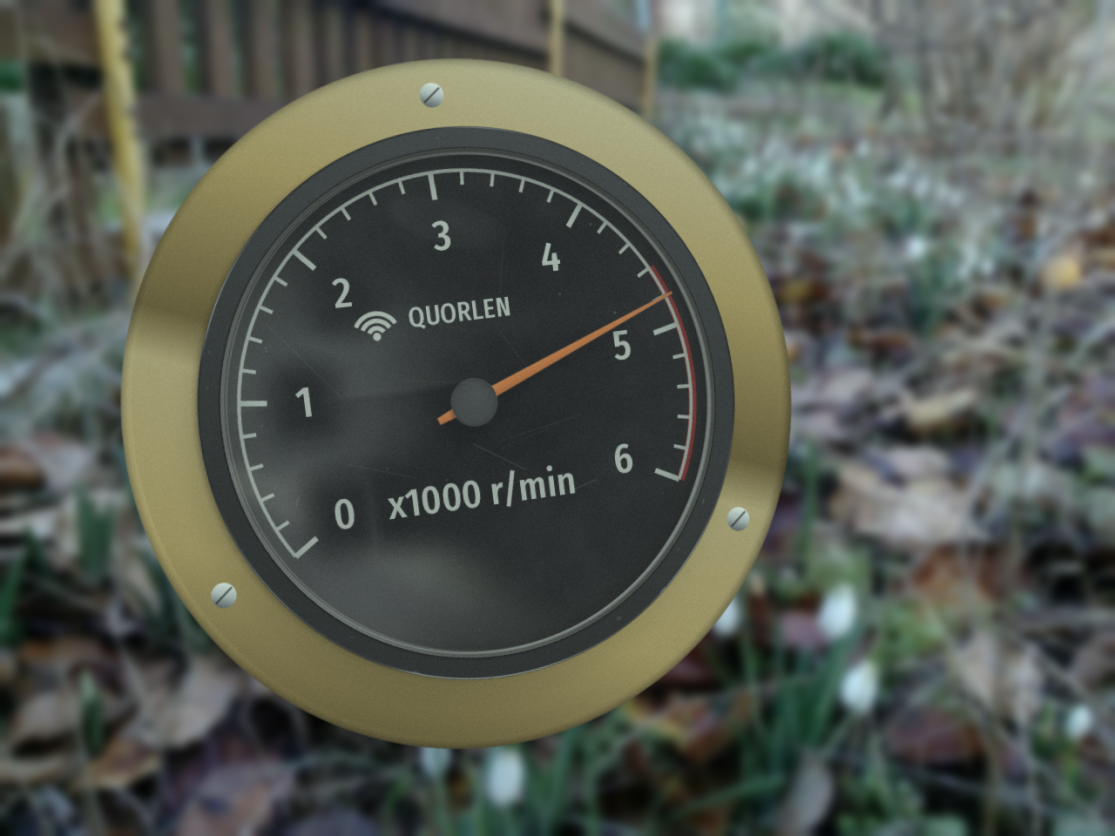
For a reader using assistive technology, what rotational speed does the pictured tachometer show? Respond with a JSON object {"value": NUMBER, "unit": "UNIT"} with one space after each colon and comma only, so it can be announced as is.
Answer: {"value": 4800, "unit": "rpm"}
